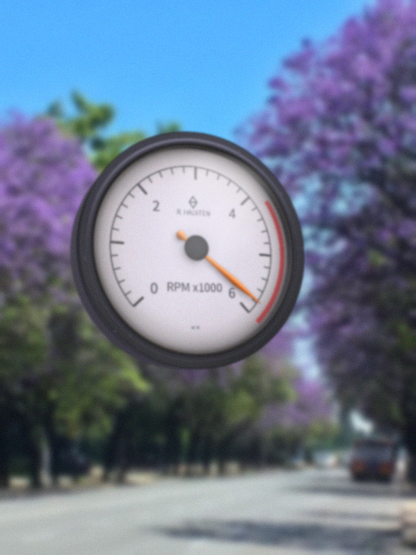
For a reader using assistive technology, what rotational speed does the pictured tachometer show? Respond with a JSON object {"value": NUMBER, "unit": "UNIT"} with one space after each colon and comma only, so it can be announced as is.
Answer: {"value": 5800, "unit": "rpm"}
